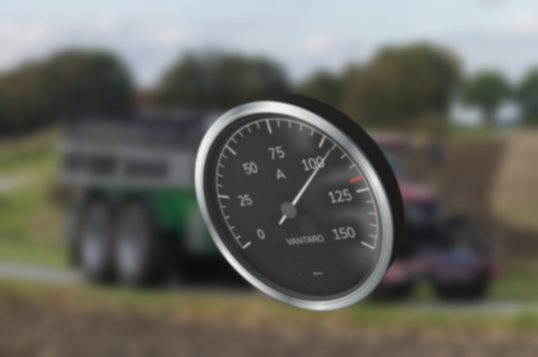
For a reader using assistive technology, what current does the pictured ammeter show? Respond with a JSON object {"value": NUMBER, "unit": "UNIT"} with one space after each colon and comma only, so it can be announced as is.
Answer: {"value": 105, "unit": "A"}
